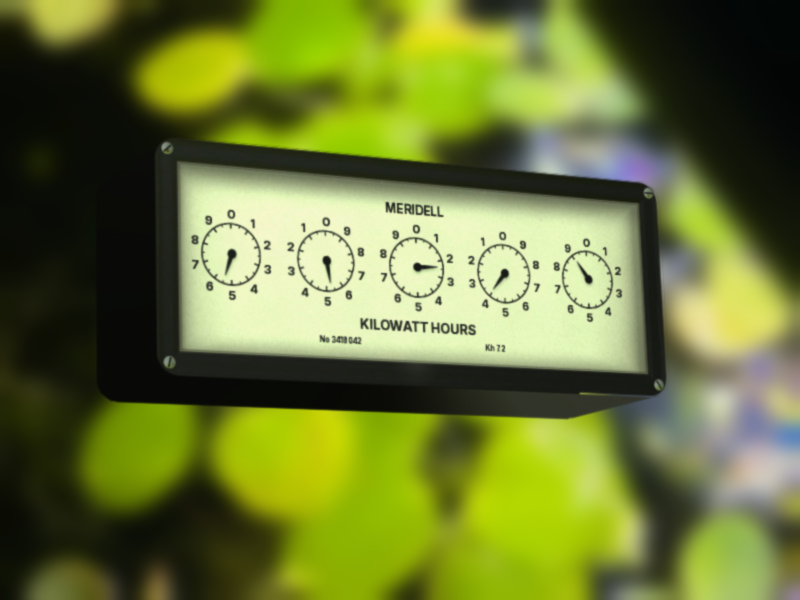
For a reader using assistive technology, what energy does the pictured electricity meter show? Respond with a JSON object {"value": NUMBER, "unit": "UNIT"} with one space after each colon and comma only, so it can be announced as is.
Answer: {"value": 55239, "unit": "kWh"}
